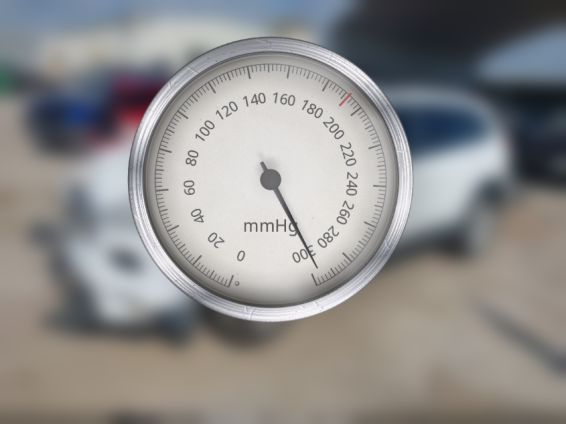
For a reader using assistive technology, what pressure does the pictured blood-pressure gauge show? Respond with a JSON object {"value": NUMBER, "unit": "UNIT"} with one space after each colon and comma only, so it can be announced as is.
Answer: {"value": 296, "unit": "mmHg"}
